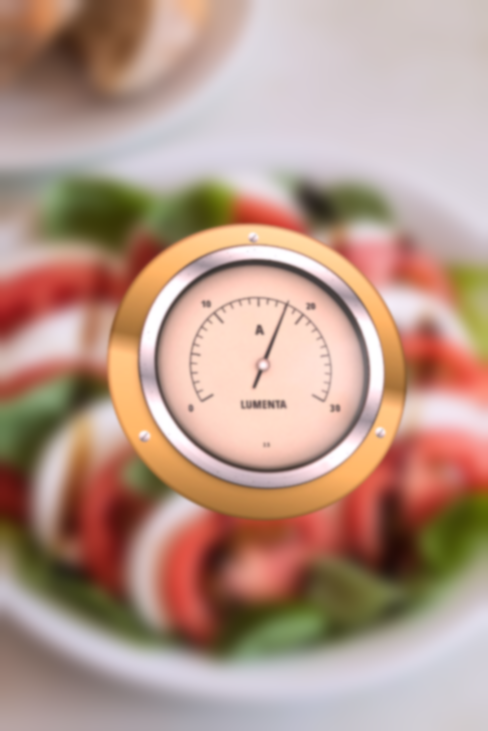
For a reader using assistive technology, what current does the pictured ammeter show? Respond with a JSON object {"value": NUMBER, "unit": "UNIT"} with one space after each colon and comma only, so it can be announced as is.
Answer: {"value": 18, "unit": "A"}
